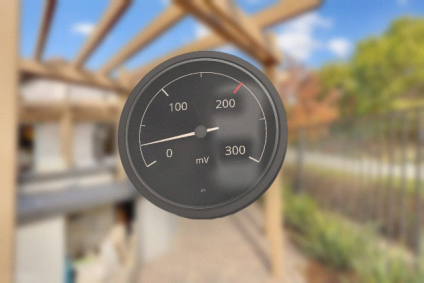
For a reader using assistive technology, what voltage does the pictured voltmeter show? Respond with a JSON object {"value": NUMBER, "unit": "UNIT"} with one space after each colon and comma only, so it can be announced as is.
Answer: {"value": 25, "unit": "mV"}
